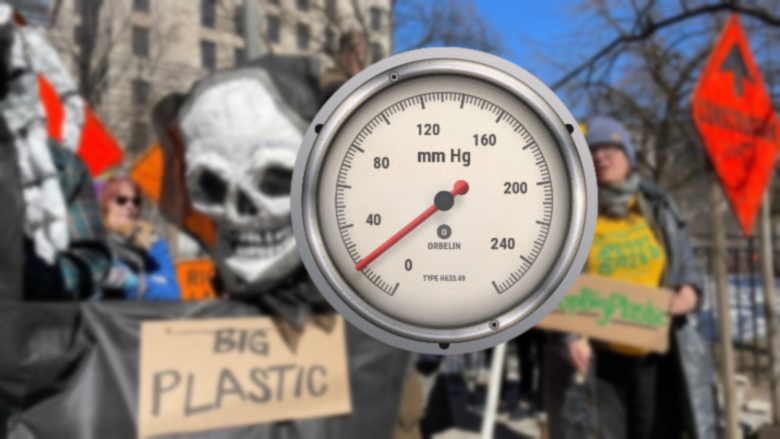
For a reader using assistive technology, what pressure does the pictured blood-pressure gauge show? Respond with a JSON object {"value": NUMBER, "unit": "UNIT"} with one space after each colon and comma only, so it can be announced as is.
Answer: {"value": 20, "unit": "mmHg"}
